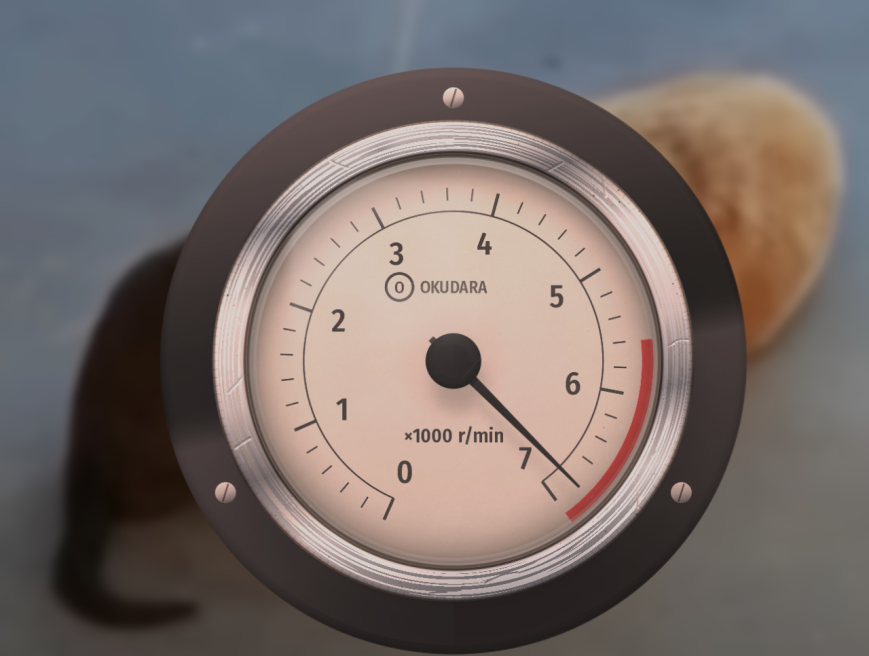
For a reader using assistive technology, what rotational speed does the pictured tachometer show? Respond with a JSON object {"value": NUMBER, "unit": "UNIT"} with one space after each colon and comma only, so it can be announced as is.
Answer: {"value": 6800, "unit": "rpm"}
